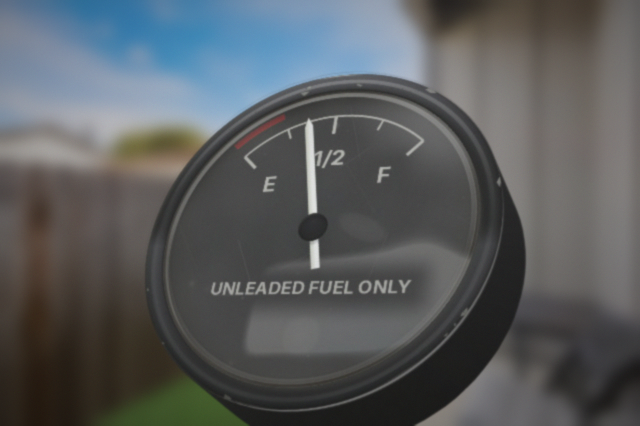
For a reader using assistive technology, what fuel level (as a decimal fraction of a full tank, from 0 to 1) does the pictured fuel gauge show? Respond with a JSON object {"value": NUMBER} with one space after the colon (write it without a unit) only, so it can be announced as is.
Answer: {"value": 0.375}
